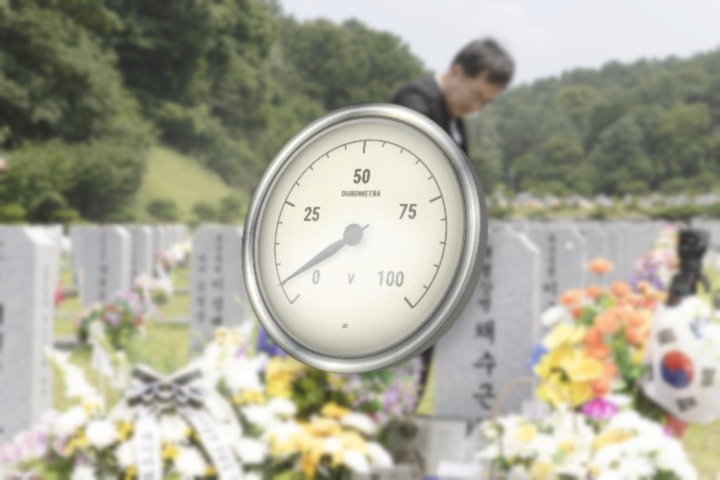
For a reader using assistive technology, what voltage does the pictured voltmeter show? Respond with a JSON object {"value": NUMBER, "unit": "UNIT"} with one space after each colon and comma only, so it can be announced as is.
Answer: {"value": 5, "unit": "V"}
